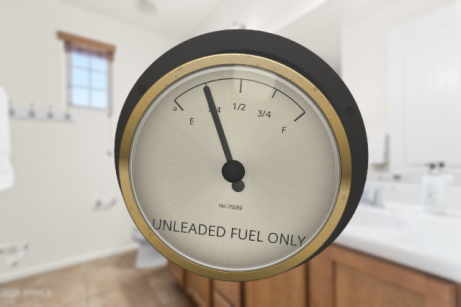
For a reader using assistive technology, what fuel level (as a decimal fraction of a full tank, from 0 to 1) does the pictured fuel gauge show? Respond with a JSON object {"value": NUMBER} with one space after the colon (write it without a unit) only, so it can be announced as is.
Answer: {"value": 0.25}
